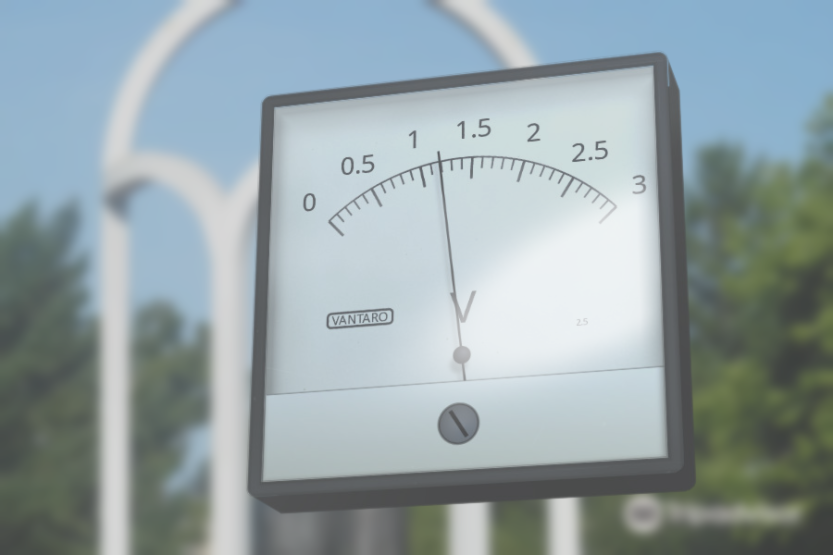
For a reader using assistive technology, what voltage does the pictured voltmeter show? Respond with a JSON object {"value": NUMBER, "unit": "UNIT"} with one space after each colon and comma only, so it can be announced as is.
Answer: {"value": 1.2, "unit": "V"}
